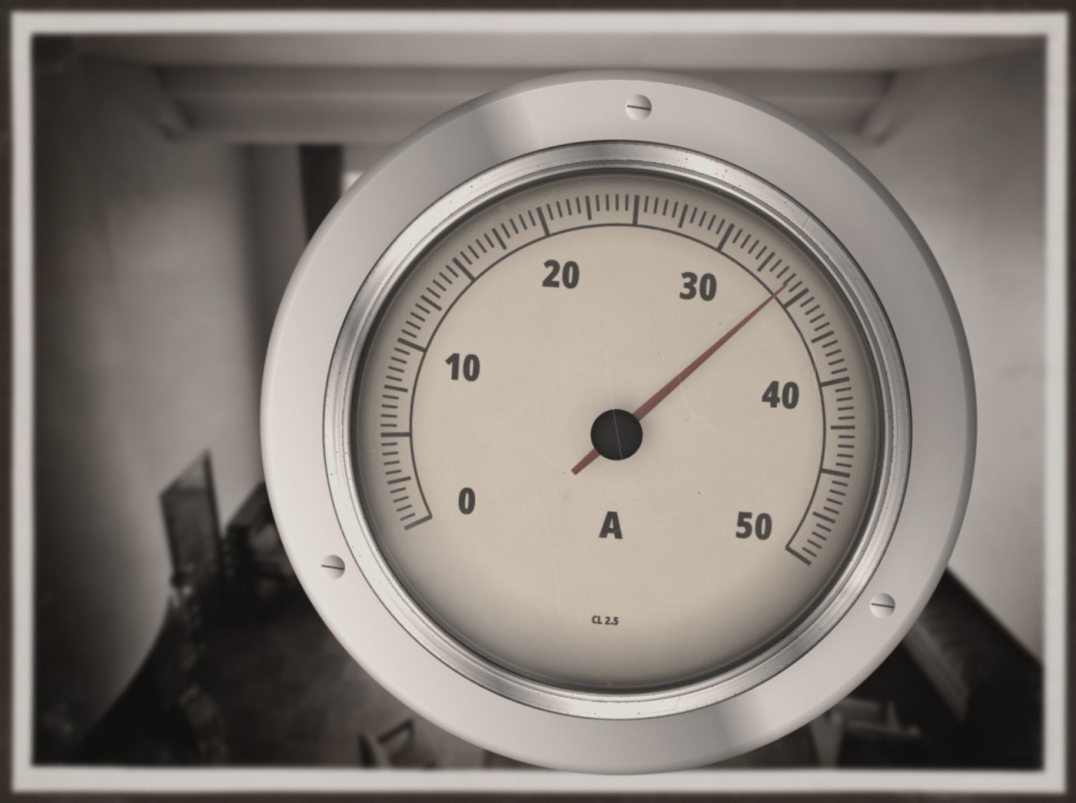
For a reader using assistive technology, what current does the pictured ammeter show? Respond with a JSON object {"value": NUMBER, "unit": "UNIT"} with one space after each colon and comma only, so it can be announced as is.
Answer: {"value": 34, "unit": "A"}
